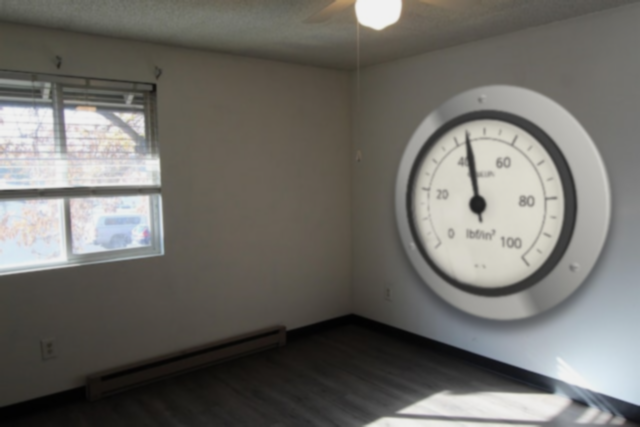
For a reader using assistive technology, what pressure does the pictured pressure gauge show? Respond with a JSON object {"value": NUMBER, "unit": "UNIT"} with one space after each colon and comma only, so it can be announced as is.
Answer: {"value": 45, "unit": "psi"}
